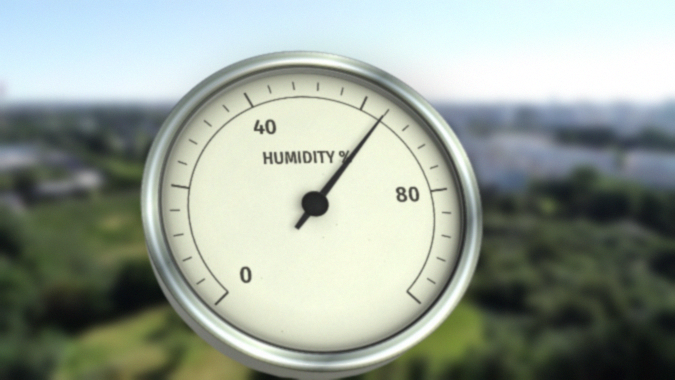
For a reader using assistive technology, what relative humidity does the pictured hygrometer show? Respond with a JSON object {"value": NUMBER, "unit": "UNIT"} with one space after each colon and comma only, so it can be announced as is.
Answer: {"value": 64, "unit": "%"}
